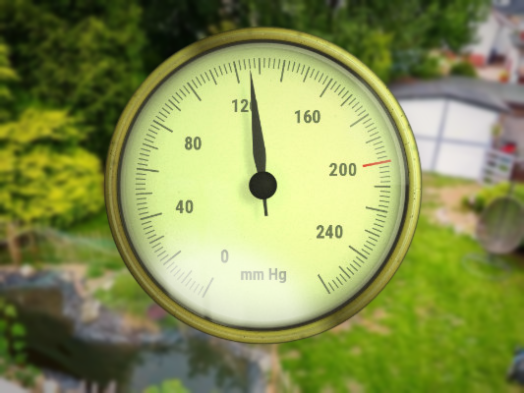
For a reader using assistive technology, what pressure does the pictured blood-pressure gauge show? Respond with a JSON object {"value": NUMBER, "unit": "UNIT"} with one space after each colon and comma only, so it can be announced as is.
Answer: {"value": 126, "unit": "mmHg"}
